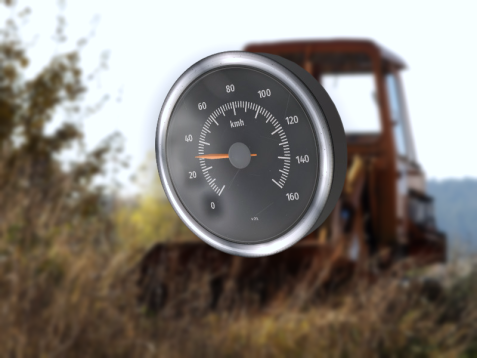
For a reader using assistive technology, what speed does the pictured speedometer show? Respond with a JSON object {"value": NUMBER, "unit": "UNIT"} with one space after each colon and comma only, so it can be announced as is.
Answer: {"value": 30, "unit": "km/h"}
